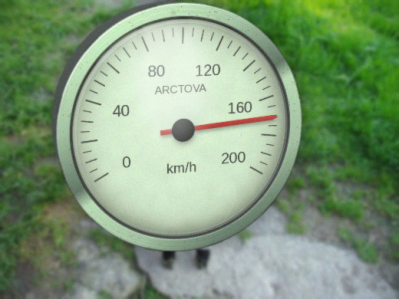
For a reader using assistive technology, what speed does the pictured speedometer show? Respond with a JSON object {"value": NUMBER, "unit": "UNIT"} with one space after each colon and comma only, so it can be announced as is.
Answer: {"value": 170, "unit": "km/h"}
